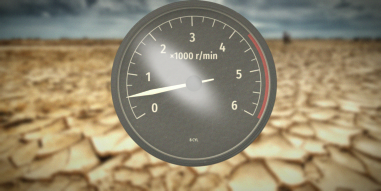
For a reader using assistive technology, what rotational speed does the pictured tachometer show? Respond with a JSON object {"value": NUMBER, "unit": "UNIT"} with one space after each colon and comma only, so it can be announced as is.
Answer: {"value": 500, "unit": "rpm"}
